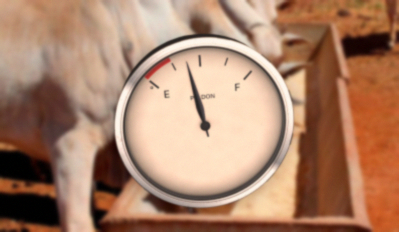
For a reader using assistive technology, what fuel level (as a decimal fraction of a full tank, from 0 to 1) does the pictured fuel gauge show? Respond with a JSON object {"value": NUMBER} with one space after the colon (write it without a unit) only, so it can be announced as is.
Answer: {"value": 0.375}
